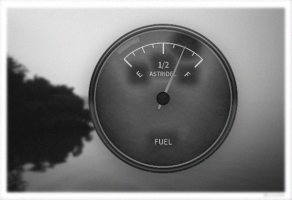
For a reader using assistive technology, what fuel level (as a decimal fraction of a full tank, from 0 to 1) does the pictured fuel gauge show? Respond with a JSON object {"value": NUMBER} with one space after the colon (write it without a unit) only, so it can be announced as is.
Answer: {"value": 0.75}
